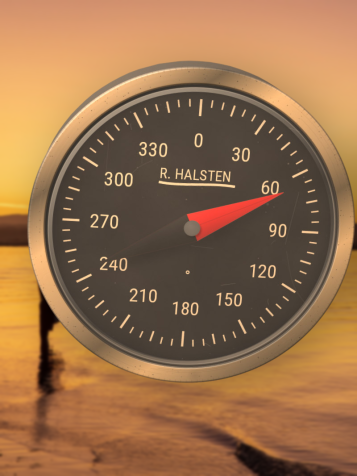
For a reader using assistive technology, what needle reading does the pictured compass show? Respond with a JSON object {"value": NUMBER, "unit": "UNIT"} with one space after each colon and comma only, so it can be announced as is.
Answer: {"value": 65, "unit": "°"}
